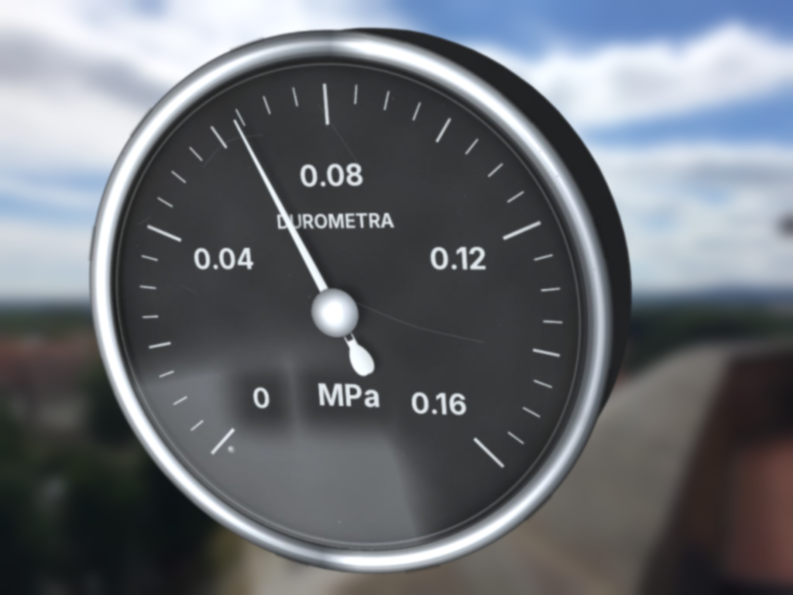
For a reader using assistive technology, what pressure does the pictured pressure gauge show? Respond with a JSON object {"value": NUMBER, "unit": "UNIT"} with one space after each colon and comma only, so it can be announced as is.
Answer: {"value": 0.065, "unit": "MPa"}
